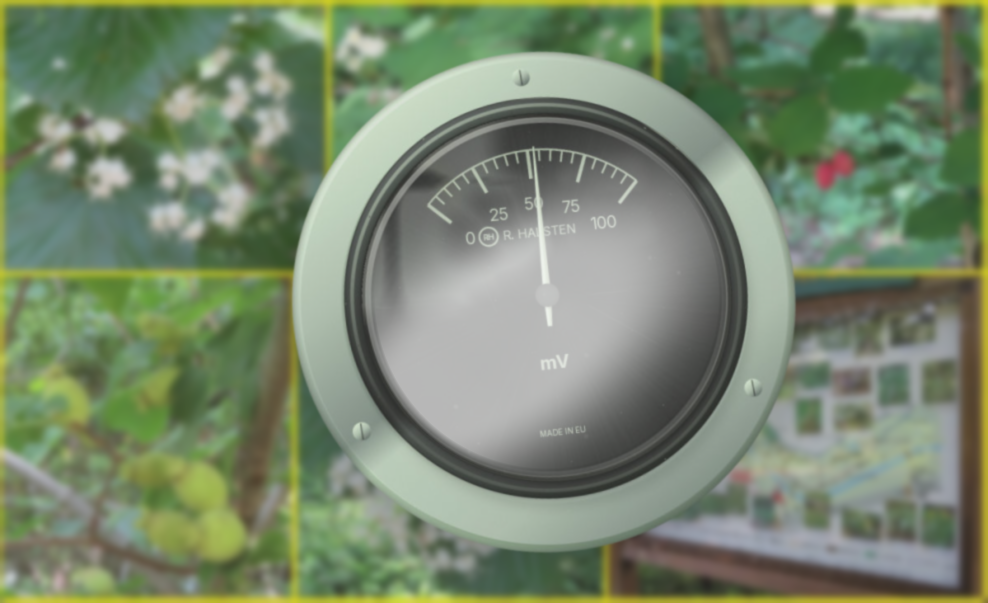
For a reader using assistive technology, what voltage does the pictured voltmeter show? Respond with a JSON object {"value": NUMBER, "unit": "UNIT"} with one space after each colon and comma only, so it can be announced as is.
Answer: {"value": 52.5, "unit": "mV"}
